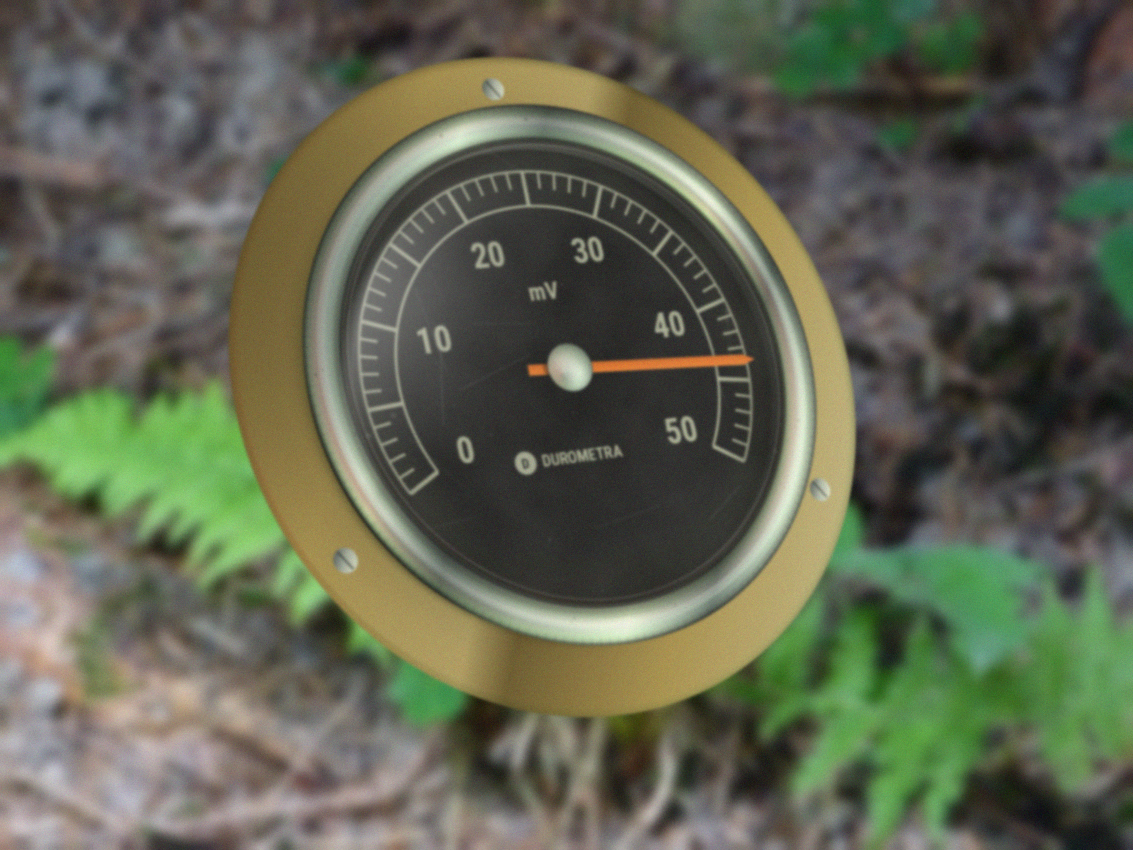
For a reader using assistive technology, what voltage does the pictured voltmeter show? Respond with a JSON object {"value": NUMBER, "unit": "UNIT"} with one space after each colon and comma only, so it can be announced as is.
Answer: {"value": 44, "unit": "mV"}
